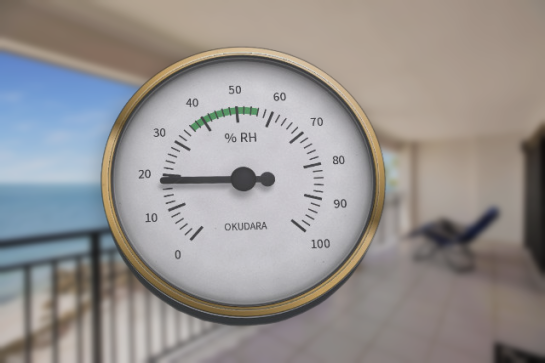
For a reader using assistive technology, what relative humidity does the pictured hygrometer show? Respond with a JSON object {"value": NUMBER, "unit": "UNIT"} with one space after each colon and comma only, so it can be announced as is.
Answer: {"value": 18, "unit": "%"}
